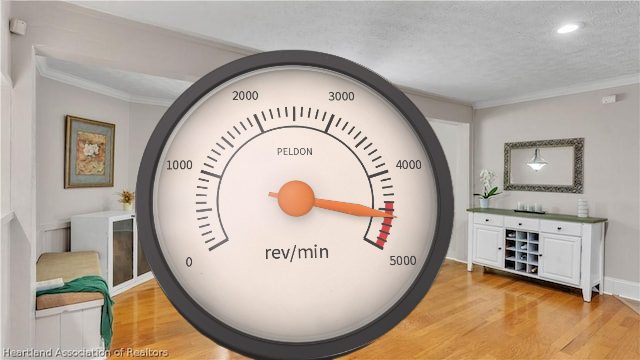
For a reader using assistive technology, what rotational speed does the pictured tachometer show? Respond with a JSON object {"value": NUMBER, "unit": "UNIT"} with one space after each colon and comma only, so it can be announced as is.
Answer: {"value": 4600, "unit": "rpm"}
